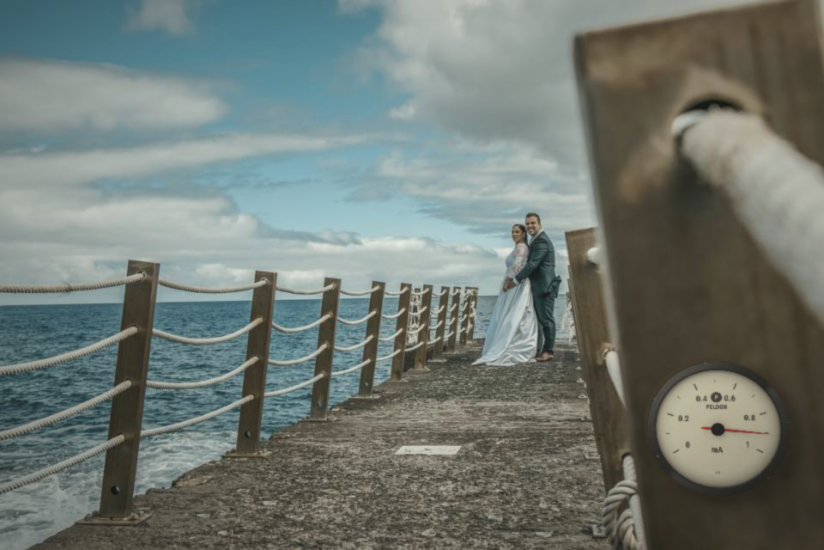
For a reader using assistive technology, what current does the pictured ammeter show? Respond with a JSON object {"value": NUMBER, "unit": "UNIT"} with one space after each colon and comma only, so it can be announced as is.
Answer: {"value": 0.9, "unit": "mA"}
